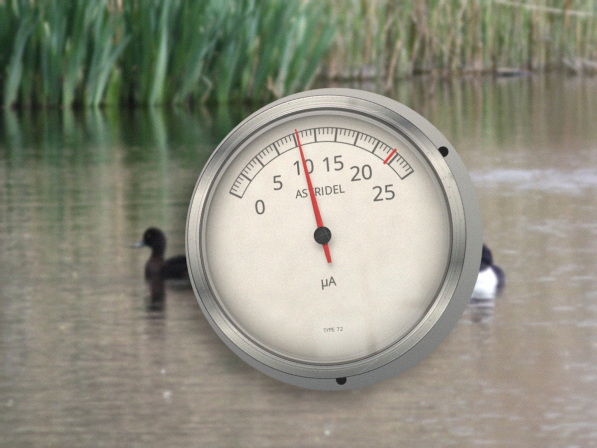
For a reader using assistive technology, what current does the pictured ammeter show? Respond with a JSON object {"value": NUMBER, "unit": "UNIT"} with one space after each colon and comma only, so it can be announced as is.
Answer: {"value": 10.5, "unit": "µA"}
